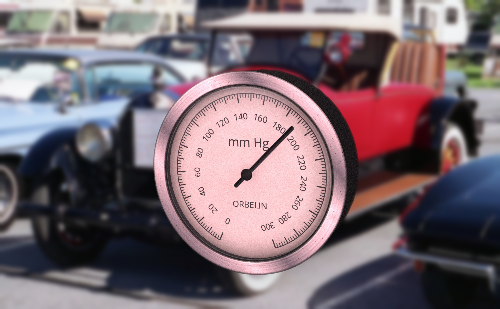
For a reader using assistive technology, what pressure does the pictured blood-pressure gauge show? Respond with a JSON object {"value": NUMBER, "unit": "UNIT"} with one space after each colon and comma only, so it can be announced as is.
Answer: {"value": 190, "unit": "mmHg"}
